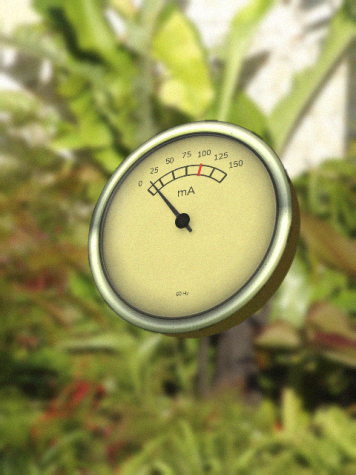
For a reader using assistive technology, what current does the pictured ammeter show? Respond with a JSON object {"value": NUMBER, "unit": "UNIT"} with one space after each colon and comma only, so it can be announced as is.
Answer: {"value": 12.5, "unit": "mA"}
